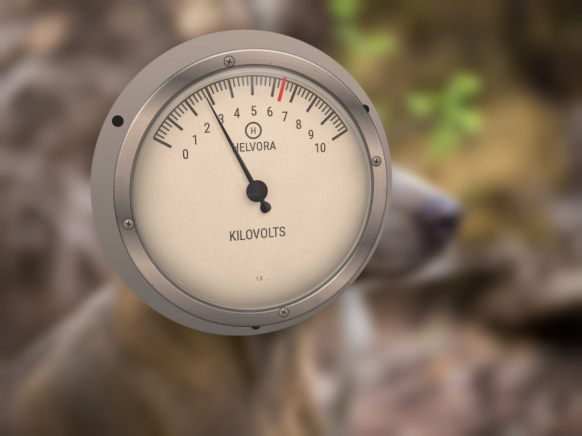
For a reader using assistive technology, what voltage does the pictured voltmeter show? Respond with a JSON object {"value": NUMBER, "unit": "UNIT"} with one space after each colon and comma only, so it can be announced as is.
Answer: {"value": 2.8, "unit": "kV"}
